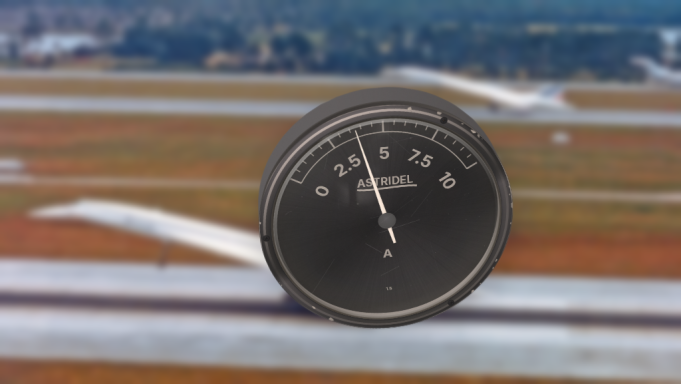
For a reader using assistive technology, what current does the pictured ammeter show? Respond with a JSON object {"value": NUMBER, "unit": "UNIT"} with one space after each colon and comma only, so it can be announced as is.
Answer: {"value": 3.75, "unit": "A"}
